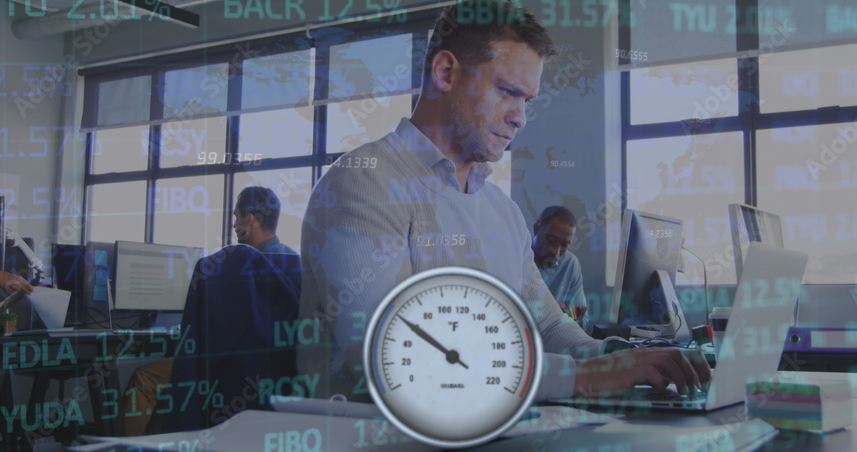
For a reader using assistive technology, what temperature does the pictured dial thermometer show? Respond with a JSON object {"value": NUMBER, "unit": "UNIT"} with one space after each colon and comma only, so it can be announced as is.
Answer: {"value": 60, "unit": "°F"}
